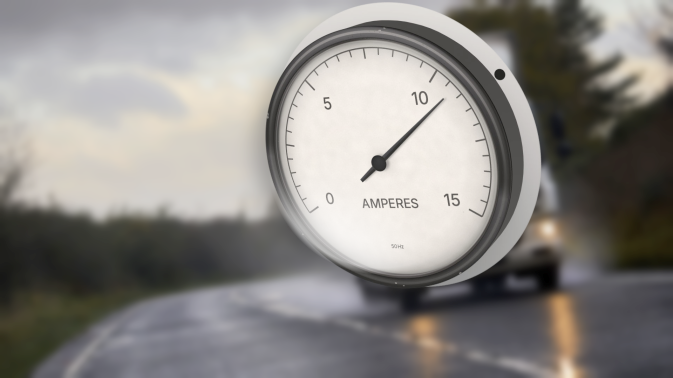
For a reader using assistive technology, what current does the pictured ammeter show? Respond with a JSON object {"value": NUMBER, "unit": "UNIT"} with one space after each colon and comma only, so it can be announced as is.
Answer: {"value": 10.75, "unit": "A"}
